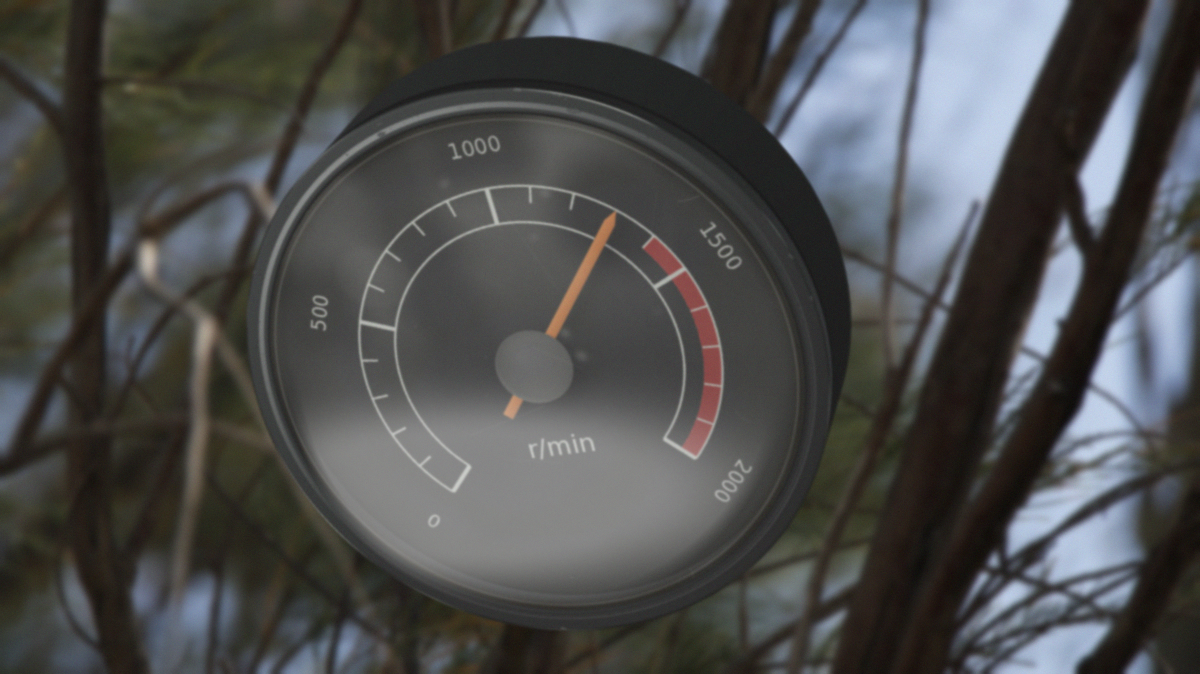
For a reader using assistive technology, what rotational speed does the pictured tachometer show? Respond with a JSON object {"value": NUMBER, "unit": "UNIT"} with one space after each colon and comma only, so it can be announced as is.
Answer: {"value": 1300, "unit": "rpm"}
